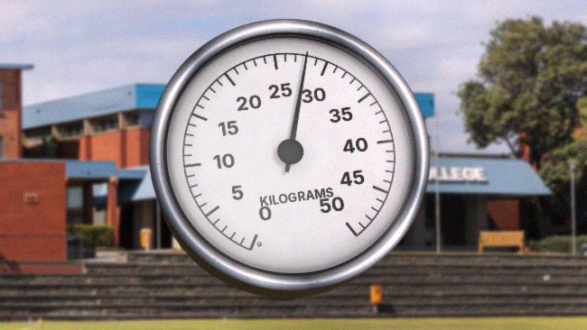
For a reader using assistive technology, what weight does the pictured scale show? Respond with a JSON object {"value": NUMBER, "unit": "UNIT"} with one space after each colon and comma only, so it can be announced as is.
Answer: {"value": 28, "unit": "kg"}
